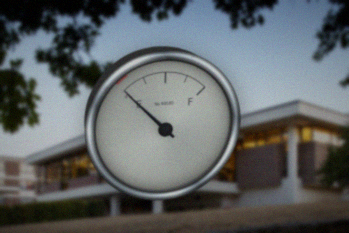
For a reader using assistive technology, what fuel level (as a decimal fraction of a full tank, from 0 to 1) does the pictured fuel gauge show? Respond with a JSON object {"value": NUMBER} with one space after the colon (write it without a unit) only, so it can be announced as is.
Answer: {"value": 0}
